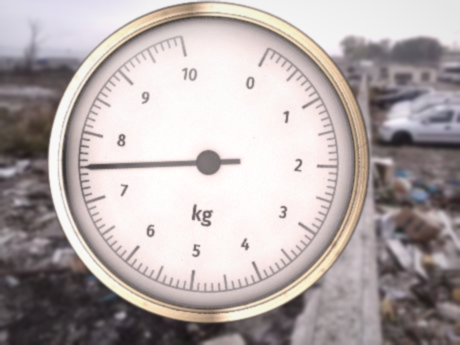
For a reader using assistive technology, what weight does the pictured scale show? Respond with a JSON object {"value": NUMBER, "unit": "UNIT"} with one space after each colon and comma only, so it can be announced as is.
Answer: {"value": 7.5, "unit": "kg"}
